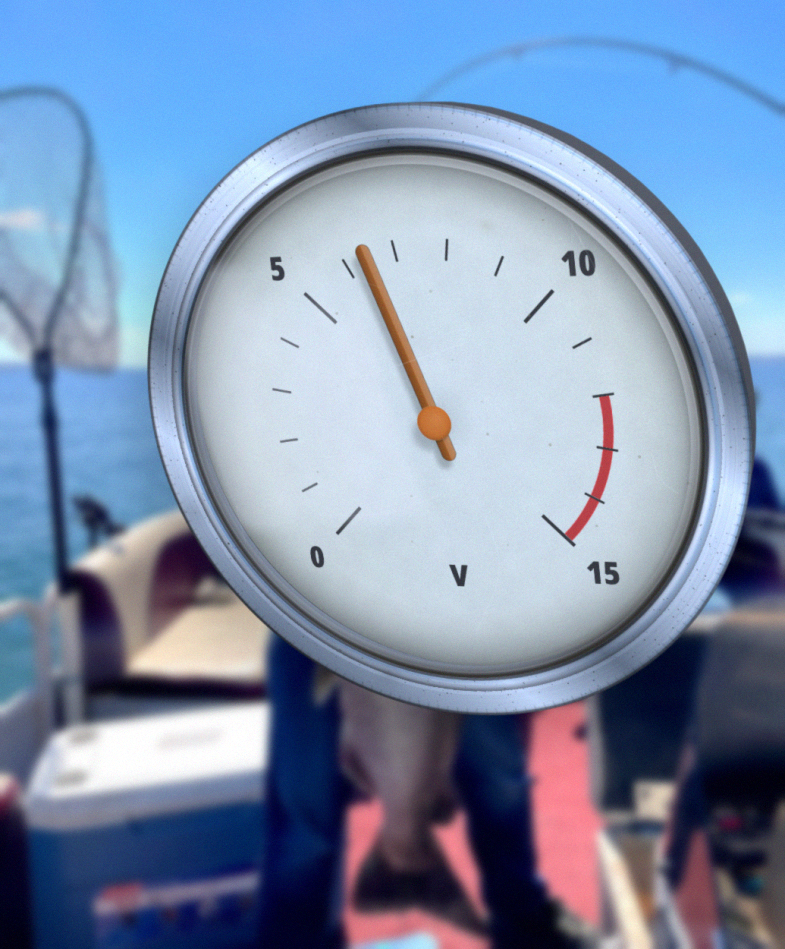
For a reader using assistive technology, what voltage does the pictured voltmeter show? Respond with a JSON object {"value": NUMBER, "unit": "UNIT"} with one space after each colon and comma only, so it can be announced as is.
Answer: {"value": 6.5, "unit": "V"}
